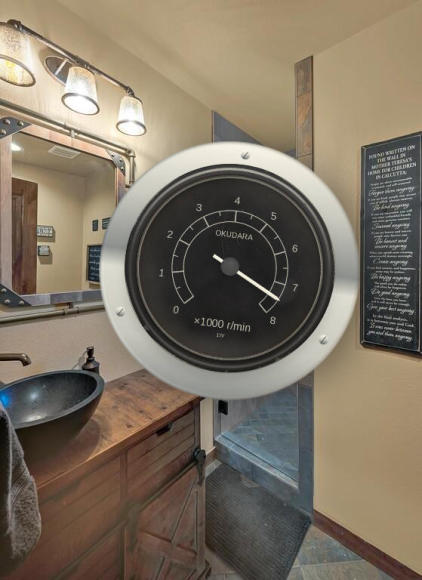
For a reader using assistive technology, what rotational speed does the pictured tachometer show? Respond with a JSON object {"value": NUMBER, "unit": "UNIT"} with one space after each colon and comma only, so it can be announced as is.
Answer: {"value": 7500, "unit": "rpm"}
